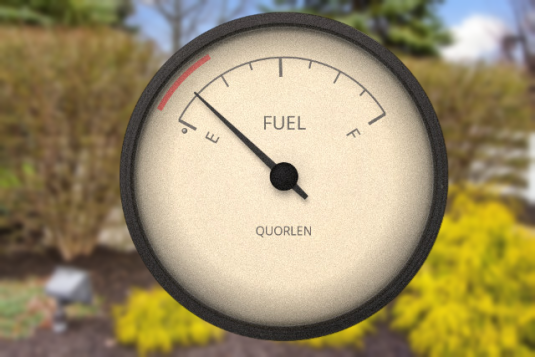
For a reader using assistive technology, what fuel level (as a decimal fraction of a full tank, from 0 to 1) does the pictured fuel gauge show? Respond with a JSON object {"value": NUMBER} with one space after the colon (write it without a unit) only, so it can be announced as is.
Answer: {"value": 0.125}
